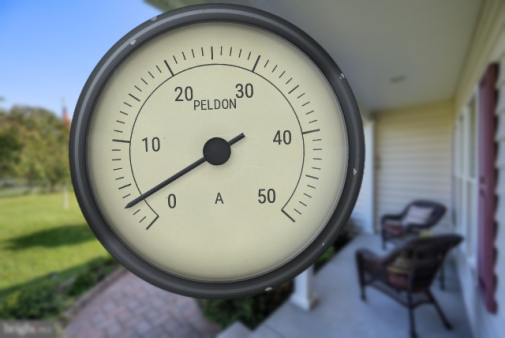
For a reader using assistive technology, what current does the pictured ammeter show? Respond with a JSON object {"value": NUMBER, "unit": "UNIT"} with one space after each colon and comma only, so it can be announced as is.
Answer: {"value": 3, "unit": "A"}
